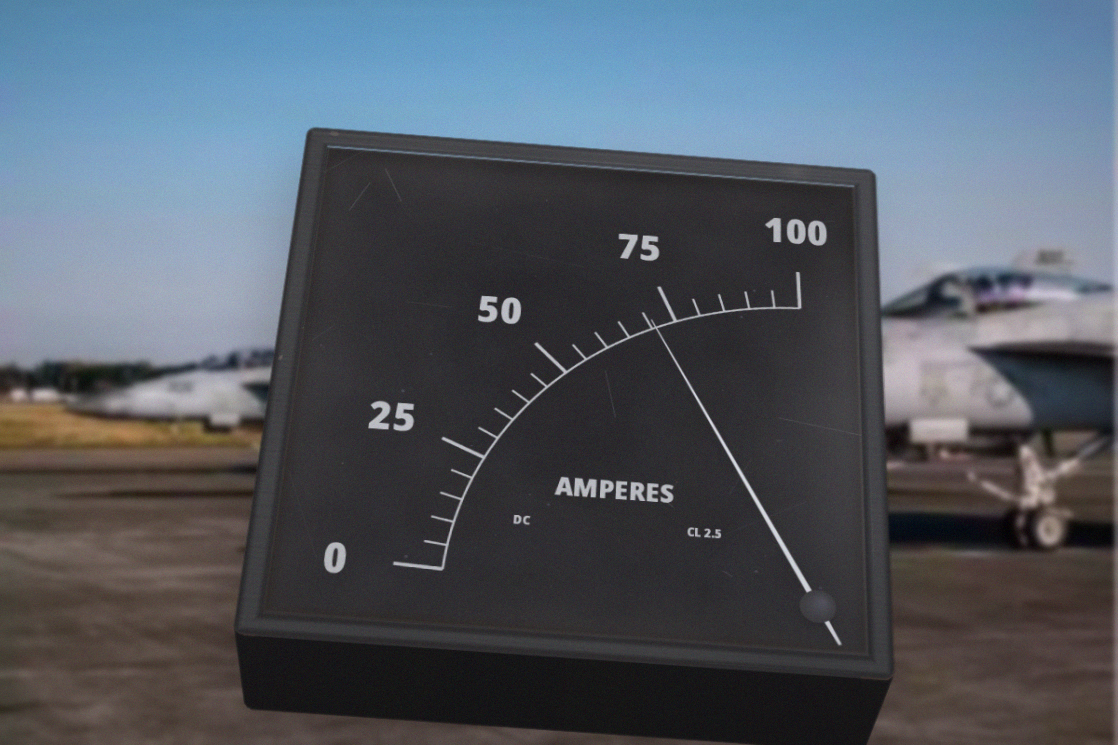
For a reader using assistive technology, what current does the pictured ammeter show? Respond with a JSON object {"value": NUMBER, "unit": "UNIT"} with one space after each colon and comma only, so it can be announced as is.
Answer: {"value": 70, "unit": "A"}
